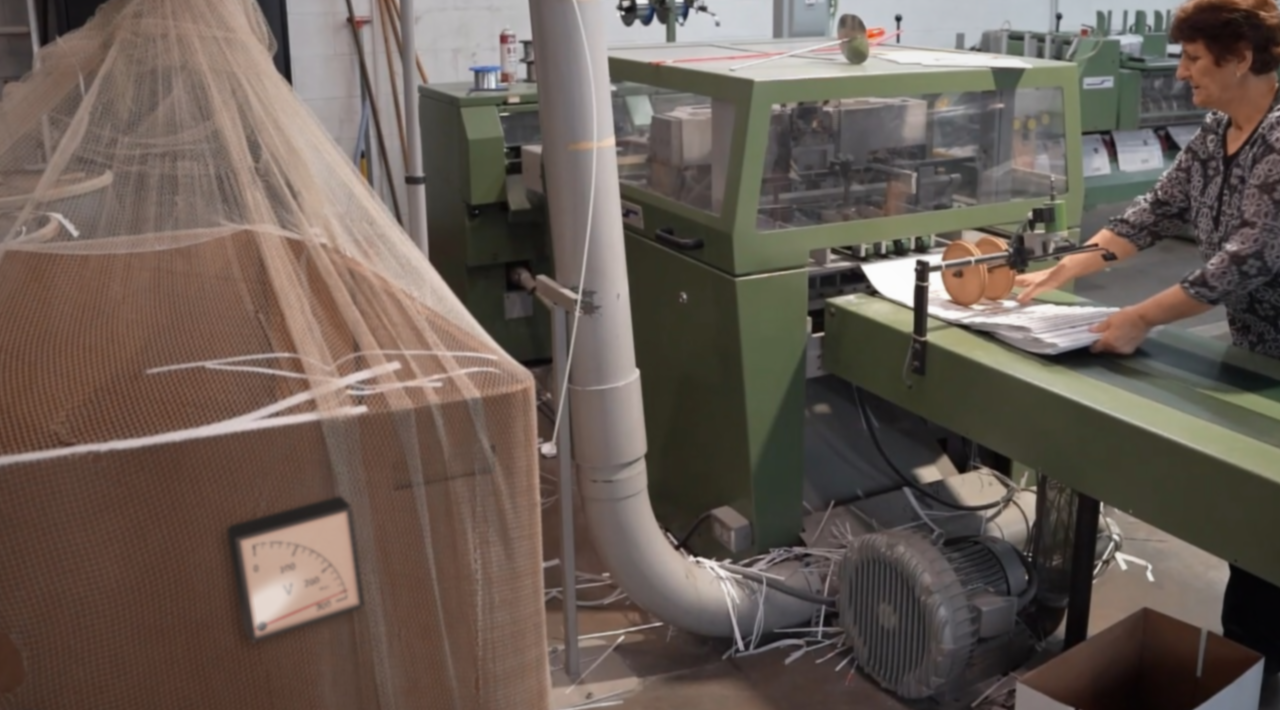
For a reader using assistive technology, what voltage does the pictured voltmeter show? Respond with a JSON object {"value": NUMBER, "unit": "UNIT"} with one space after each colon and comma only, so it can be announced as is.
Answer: {"value": 280, "unit": "V"}
